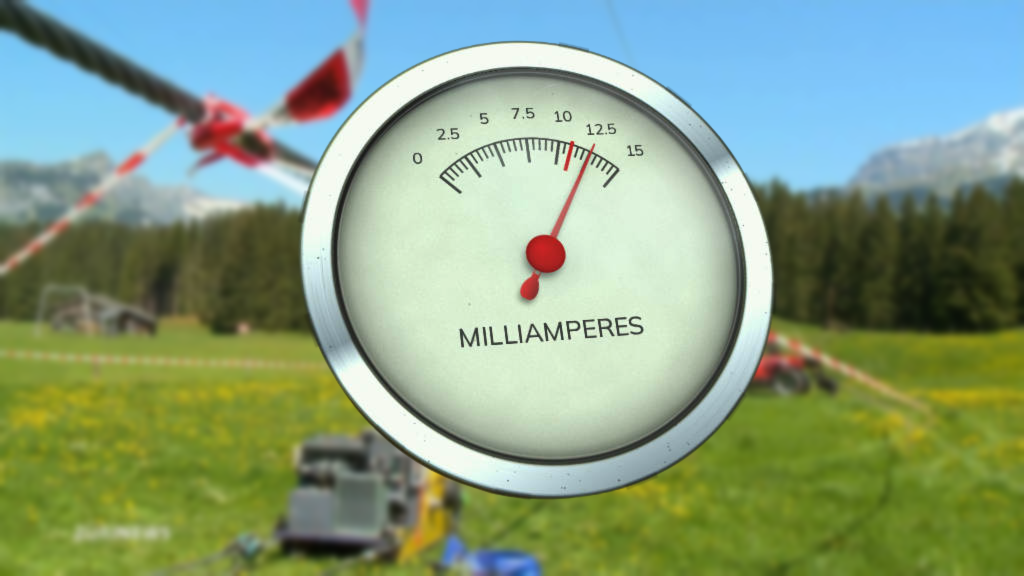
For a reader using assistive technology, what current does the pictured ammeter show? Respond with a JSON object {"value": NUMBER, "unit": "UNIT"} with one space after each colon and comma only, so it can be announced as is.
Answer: {"value": 12.5, "unit": "mA"}
